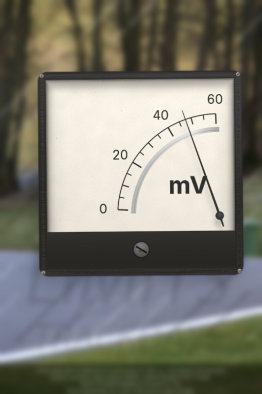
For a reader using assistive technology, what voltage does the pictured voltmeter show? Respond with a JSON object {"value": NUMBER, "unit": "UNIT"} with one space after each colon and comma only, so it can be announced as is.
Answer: {"value": 47.5, "unit": "mV"}
